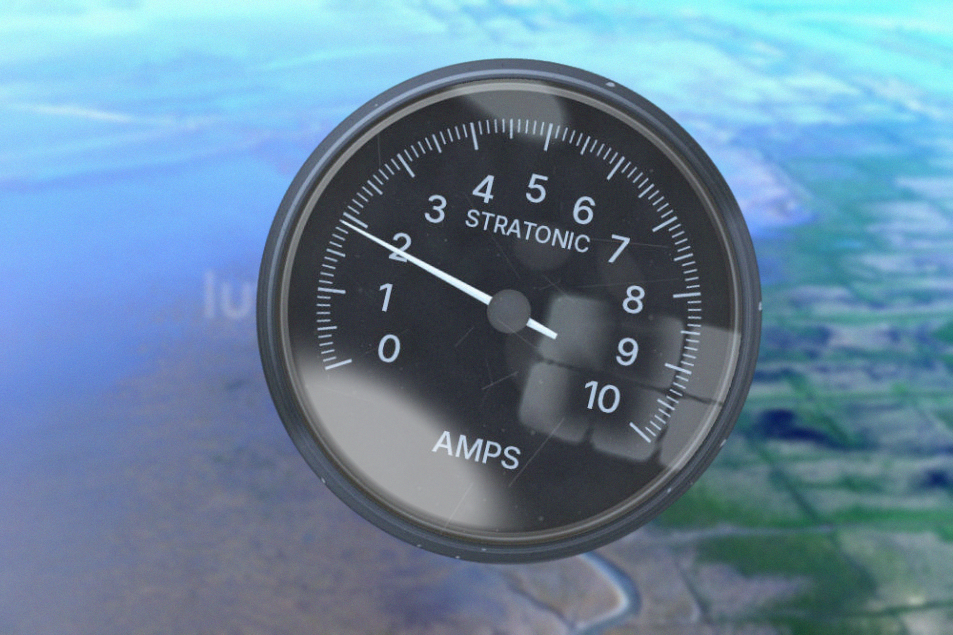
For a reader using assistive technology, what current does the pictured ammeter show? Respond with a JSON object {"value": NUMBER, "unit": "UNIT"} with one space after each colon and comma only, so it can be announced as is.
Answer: {"value": 1.9, "unit": "A"}
